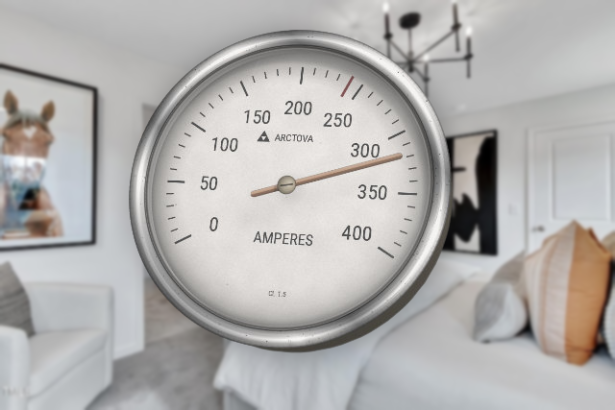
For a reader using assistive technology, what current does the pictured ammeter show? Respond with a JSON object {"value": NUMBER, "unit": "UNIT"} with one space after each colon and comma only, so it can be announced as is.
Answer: {"value": 320, "unit": "A"}
